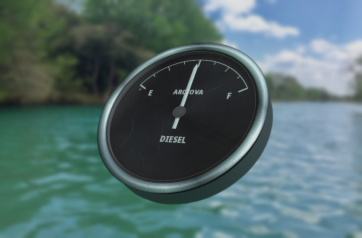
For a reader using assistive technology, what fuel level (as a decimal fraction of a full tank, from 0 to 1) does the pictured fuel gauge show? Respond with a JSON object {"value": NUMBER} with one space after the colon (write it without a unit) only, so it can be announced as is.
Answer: {"value": 0.5}
